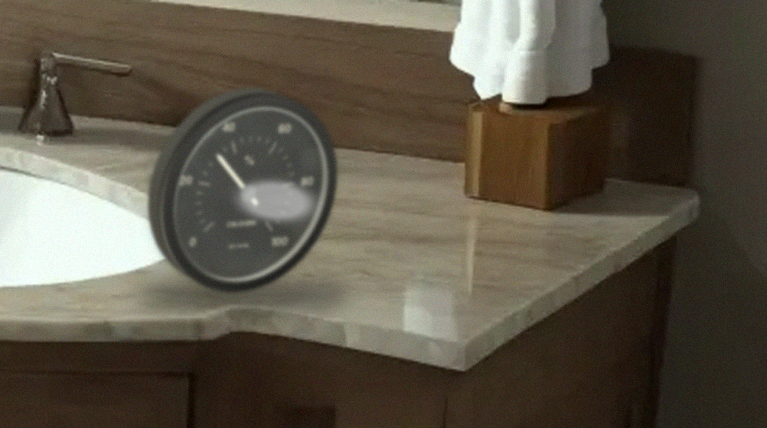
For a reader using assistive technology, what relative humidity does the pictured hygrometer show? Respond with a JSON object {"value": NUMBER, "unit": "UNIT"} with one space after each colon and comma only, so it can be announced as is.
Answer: {"value": 32, "unit": "%"}
